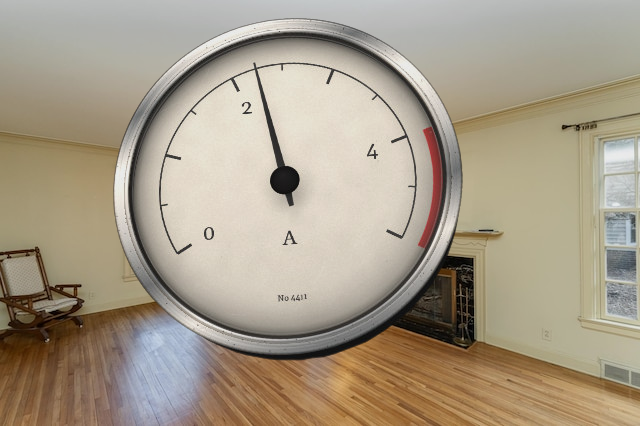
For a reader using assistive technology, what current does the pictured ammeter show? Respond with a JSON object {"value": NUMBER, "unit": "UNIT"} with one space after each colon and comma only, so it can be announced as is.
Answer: {"value": 2.25, "unit": "A"}
